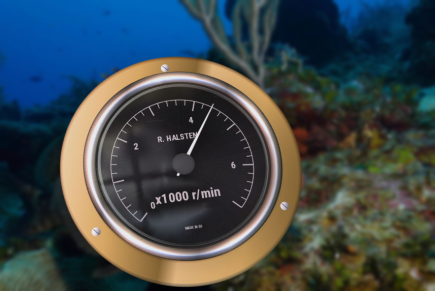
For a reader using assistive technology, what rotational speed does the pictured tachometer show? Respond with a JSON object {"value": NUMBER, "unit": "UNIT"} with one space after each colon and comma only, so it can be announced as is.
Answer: {"value": 4400, "unit": "rpm"}
